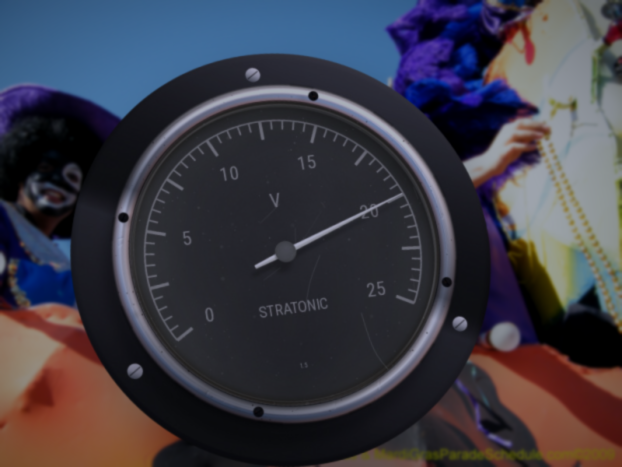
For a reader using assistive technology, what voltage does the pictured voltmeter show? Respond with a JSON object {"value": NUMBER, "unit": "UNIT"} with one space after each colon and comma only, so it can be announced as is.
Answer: {"value": 20, "unit": "V"}
